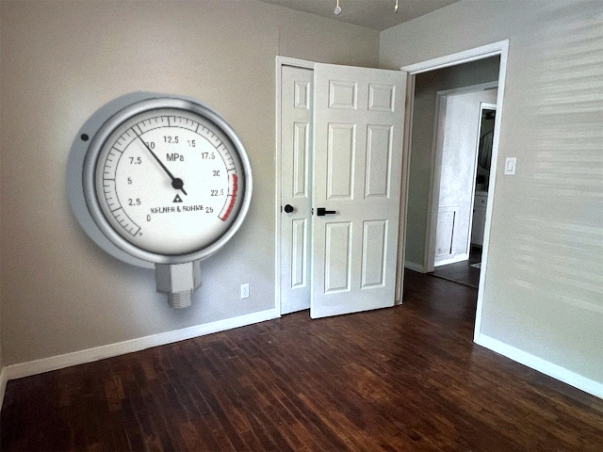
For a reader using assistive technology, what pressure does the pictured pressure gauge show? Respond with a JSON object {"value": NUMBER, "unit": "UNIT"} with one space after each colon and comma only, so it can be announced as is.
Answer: {"value": 9.5, "unit": "MPa"}
